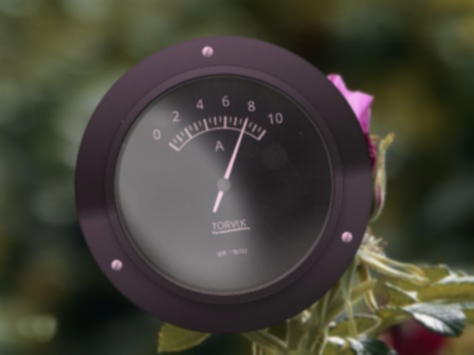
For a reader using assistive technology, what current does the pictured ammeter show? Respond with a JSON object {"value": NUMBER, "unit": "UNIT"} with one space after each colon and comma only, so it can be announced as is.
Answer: {"value": 8, "unit": "A"}
